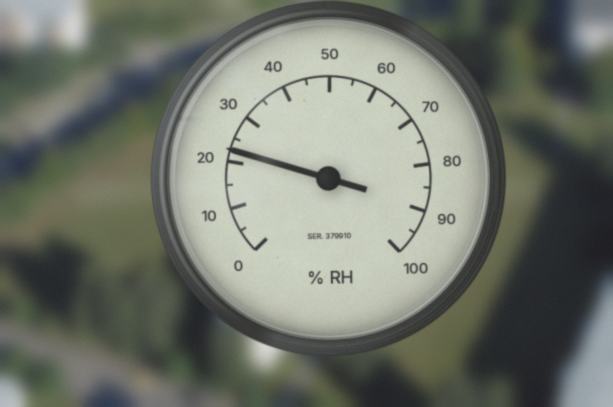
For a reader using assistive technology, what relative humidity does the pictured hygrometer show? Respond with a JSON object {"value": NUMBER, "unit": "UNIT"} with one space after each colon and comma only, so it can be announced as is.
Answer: {"value": 22.5, "unit": "%"}
